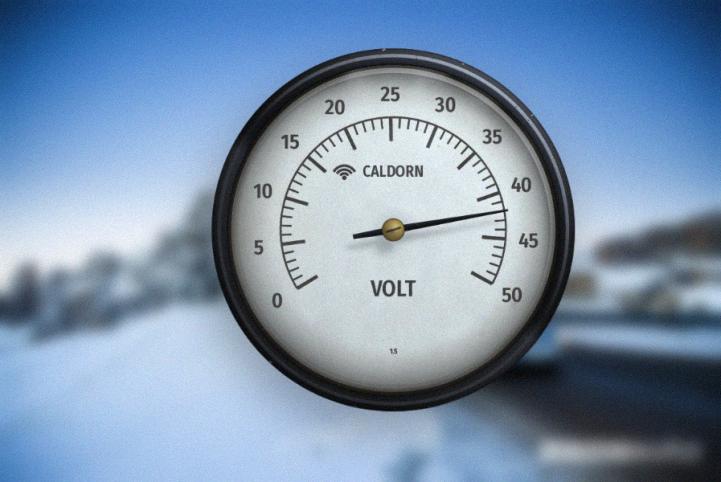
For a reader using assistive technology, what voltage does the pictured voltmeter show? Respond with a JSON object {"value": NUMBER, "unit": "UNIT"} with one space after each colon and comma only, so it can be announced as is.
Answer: {"value": 42, "unit": "V"}
